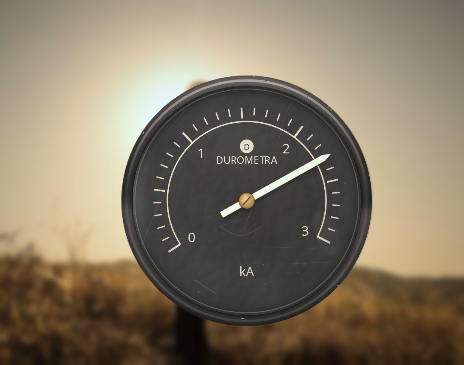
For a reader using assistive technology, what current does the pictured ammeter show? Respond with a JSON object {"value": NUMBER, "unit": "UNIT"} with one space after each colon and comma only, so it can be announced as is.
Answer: {"value": 2.3, "unit": "kA"}
